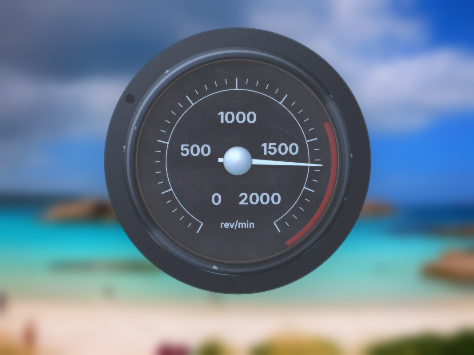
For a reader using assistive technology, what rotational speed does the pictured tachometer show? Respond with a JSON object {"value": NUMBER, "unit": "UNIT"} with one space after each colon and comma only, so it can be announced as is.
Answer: {"value": 1625, "unit": "rpm"}
